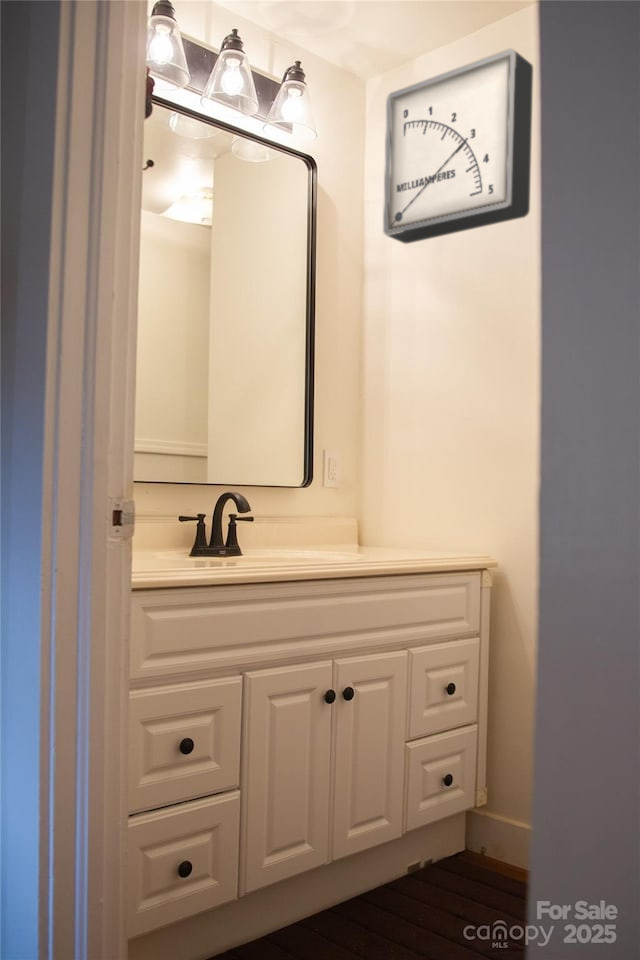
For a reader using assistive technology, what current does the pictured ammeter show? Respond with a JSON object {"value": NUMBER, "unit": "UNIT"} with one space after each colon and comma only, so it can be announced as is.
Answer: {"value": 3, "unit": "mA"}
